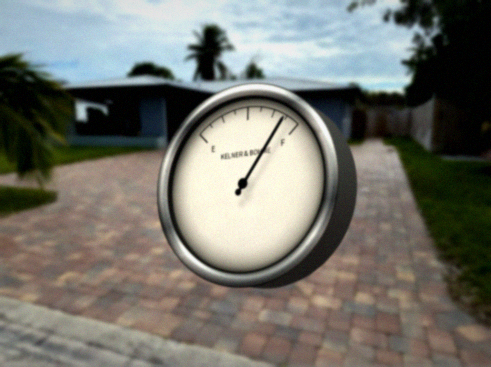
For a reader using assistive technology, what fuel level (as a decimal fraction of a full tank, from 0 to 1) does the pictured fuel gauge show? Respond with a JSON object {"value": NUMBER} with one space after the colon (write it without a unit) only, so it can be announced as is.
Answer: {"value": 0.875}
